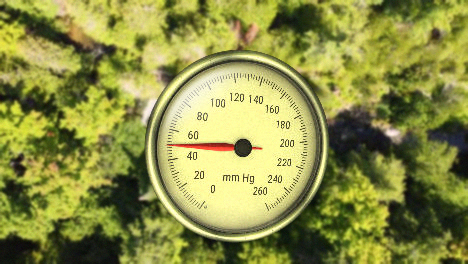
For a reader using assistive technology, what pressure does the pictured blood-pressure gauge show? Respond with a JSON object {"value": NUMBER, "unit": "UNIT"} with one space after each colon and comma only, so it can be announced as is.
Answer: {"value": 50, "unit": "mmHg"}
